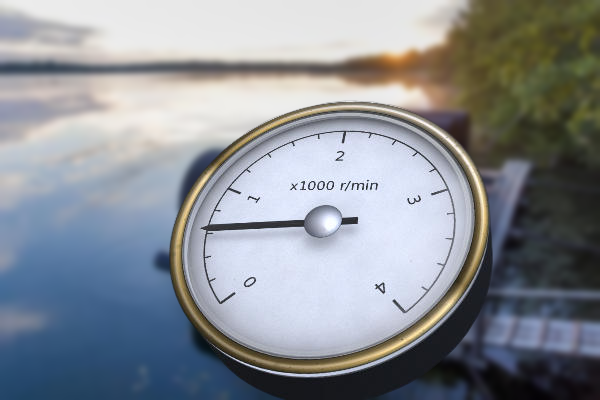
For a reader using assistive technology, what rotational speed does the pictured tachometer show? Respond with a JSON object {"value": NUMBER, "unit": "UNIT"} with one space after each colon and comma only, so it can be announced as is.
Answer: {"value": 600, "unit": "rpm"}
